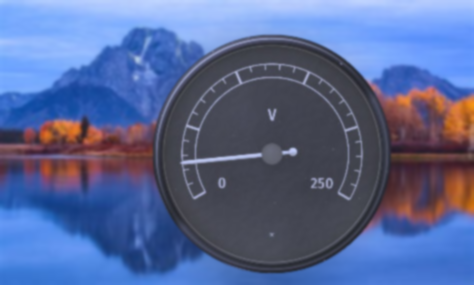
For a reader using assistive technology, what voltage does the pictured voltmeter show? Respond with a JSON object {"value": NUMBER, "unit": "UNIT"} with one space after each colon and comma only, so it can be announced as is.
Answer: {"value": 25, "unit": "V"}
